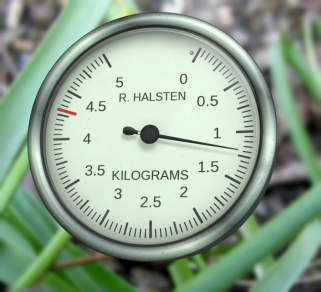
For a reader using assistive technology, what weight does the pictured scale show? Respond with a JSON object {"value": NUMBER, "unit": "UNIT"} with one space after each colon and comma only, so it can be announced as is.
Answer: {"value": 1.2, "unit": "kg"}
